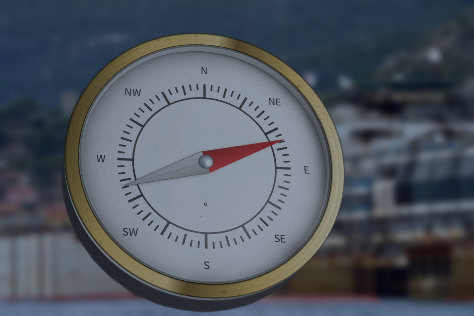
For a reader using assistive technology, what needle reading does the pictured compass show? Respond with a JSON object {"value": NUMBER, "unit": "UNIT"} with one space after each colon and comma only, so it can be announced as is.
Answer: {"value": 70, "unit": "°"}
